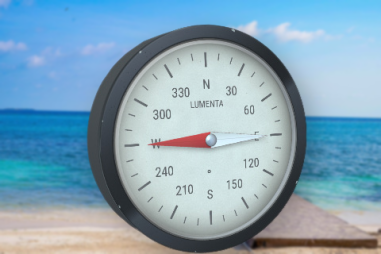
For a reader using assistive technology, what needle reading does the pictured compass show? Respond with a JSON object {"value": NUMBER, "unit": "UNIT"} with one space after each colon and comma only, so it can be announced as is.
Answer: {"value": 270, "unit": "°"}
